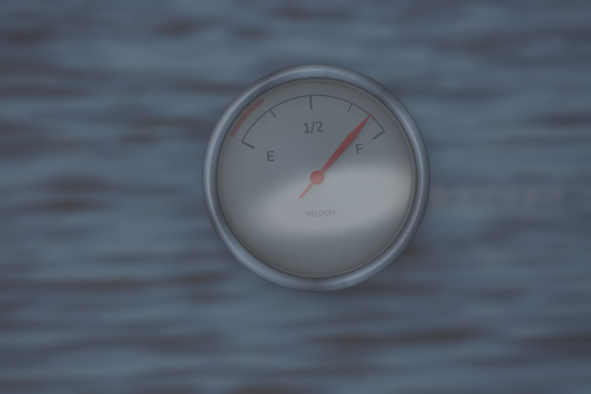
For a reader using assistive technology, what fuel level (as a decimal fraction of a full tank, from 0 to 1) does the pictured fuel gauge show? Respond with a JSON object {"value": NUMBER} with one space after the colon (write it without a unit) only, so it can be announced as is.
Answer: {"value": 0.875}
